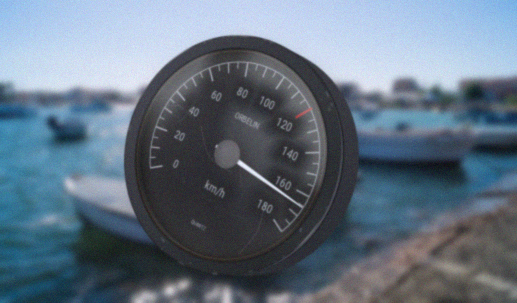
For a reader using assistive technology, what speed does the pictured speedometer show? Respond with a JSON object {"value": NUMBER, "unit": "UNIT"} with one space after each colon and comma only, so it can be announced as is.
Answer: {"value": 165, "unit": "km/h"}
